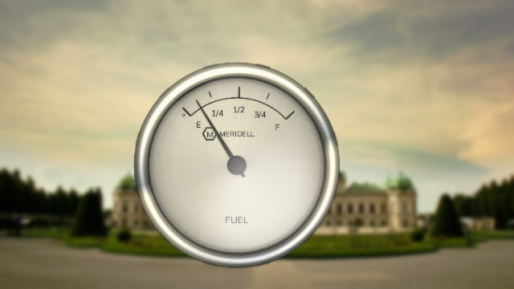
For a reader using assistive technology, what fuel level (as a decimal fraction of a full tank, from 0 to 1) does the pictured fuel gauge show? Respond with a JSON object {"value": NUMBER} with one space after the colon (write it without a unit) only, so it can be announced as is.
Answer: {"value": 0.125}
